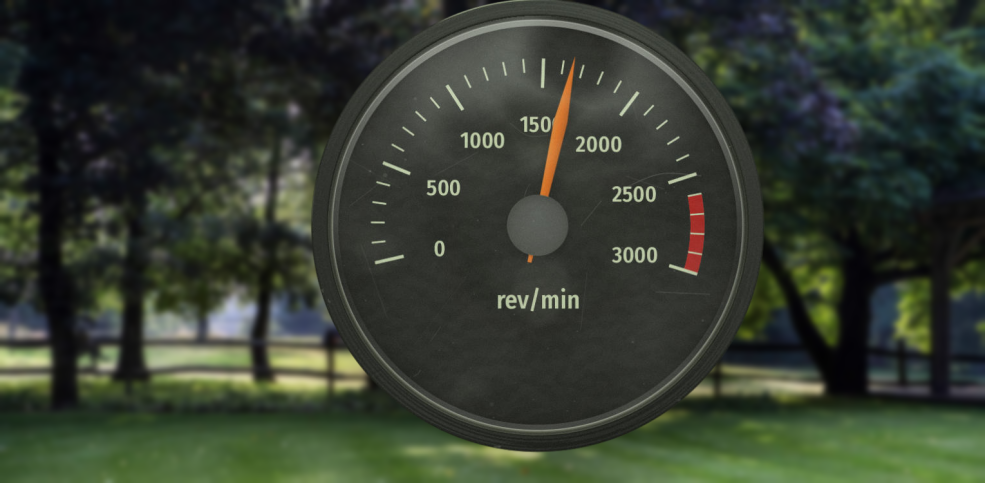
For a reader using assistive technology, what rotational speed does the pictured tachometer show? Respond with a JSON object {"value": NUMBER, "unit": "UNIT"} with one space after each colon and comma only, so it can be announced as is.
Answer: {"value": 1650, "unit": "rpm"}
